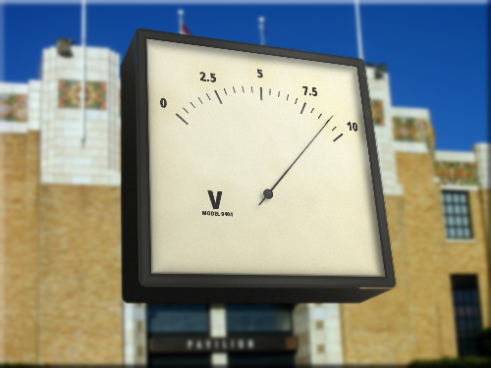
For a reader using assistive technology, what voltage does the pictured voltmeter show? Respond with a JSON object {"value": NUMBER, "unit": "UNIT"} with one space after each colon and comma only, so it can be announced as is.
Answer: {"value": 9, "unit": "V"}
